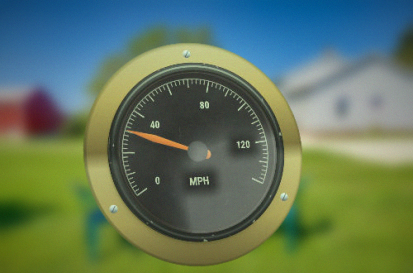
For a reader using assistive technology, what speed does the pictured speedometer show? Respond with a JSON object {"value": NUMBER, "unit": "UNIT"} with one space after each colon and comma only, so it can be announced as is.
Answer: {"value": 30, "unit": "mph"}
